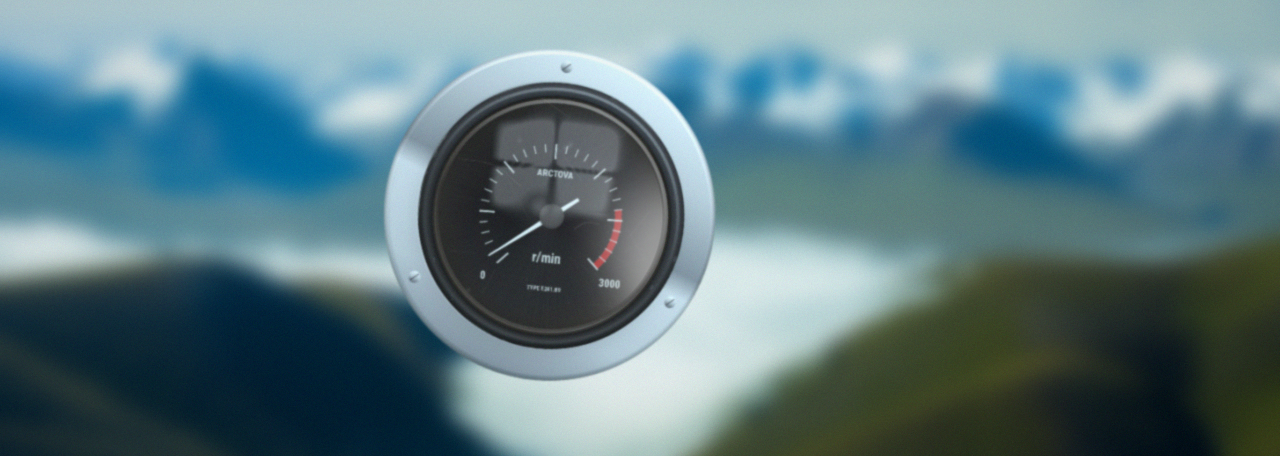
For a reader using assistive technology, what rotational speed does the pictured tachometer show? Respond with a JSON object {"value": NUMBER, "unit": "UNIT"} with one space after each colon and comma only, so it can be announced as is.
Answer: {"value": 100, "unit": "rpm"}
